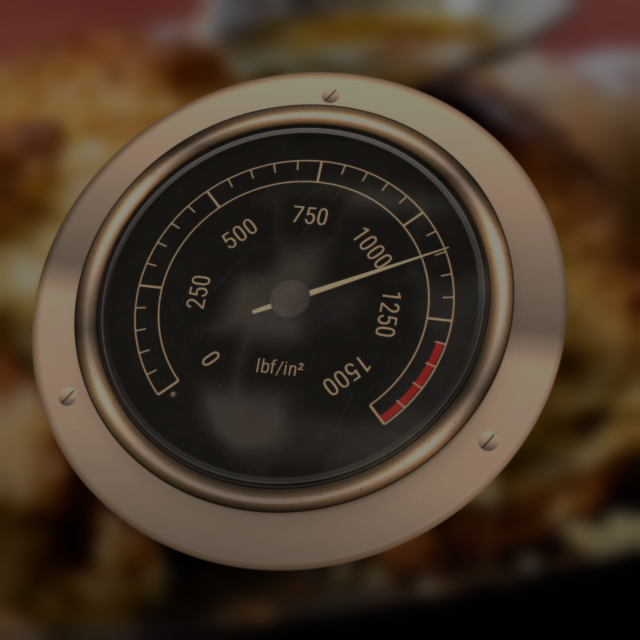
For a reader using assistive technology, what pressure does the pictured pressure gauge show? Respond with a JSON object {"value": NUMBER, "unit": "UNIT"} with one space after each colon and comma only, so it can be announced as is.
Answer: {"value": 1100, "unit": "psi"}
